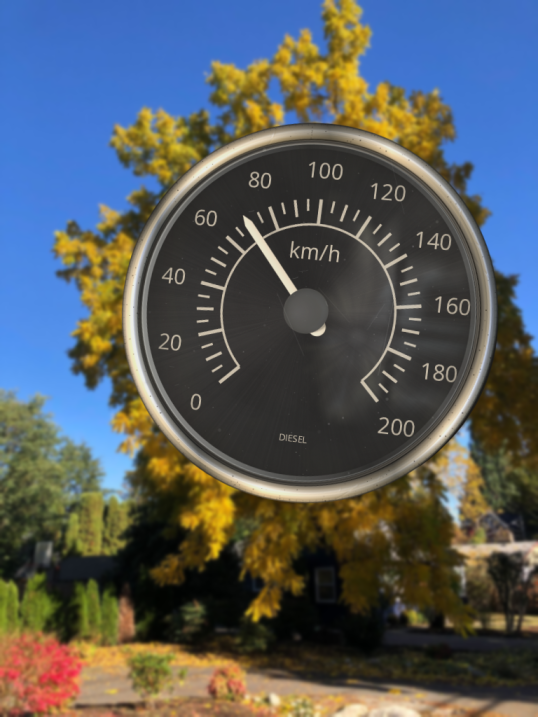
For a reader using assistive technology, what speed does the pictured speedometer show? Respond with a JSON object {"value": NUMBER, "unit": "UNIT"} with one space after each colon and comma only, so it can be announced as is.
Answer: {"value": 70, "unit": "km/h"}
